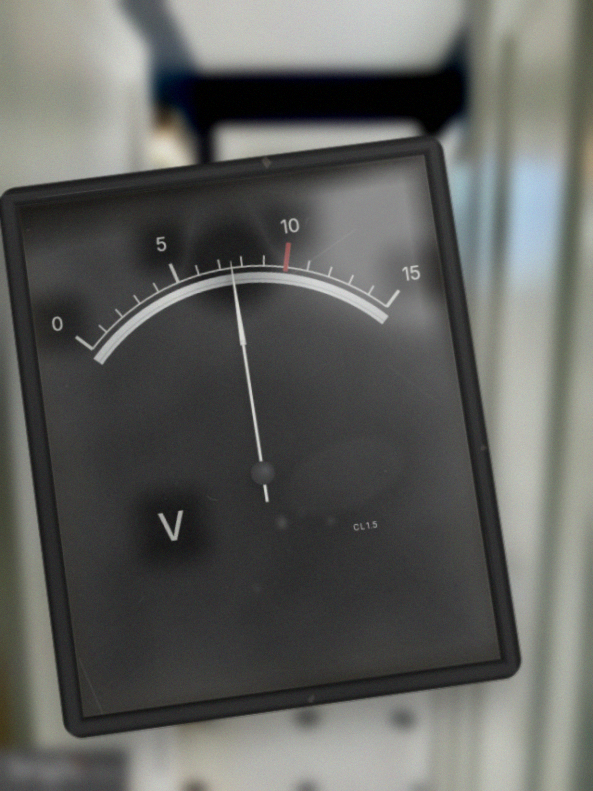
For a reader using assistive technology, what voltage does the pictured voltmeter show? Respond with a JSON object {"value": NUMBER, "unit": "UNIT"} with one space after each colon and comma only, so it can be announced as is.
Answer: {"value": 7.5, "unit": "V"}
